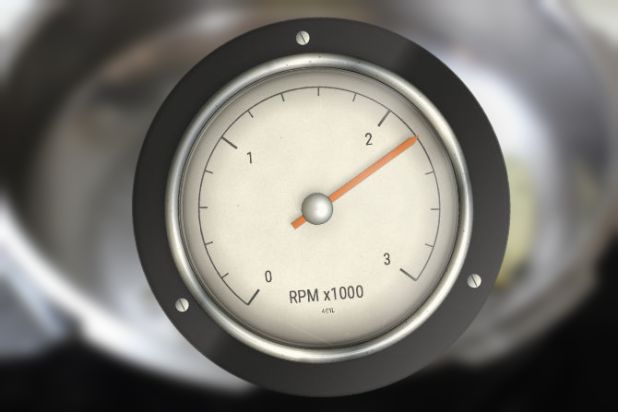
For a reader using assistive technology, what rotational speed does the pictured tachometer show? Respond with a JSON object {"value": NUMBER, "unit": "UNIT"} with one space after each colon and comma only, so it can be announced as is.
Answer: {"value": 2200, "unit": "rpm"}
